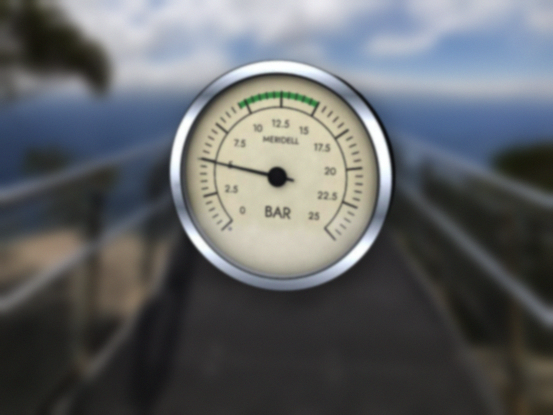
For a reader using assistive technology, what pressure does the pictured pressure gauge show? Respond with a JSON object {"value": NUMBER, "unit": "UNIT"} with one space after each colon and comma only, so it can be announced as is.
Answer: {"value": 5, "unit": "bar"}
